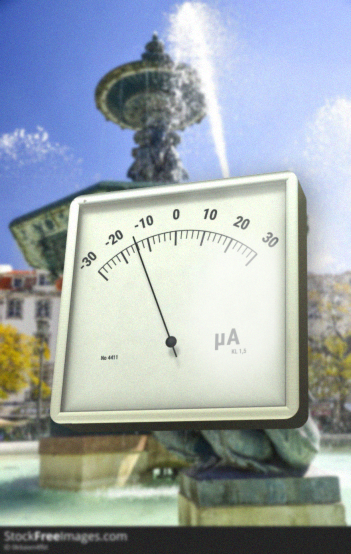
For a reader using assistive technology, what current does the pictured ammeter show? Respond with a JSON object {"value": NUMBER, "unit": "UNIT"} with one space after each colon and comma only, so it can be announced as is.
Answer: {"value": -14, "unit": "µA"}
